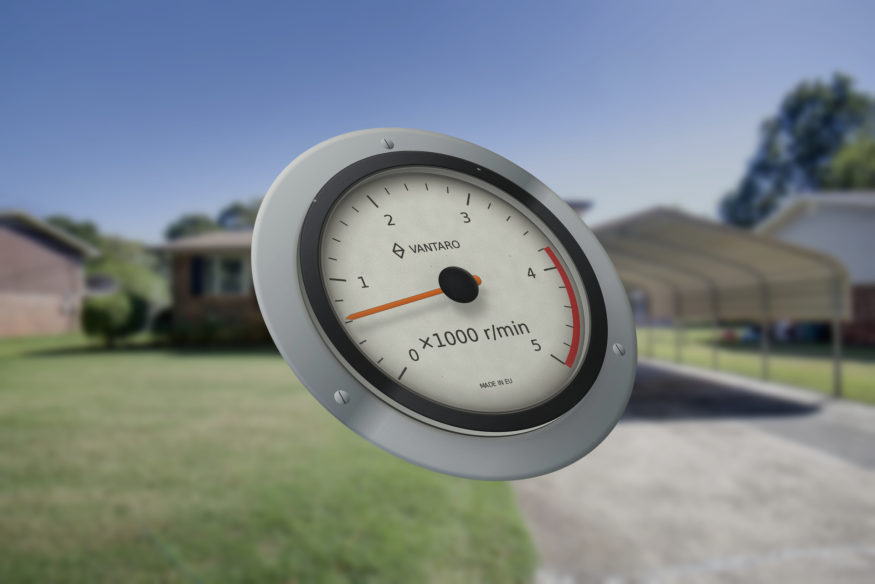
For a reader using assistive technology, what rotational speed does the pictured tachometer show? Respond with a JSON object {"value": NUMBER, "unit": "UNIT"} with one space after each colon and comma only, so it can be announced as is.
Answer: {"value": 600, "unit": "rpm"}
